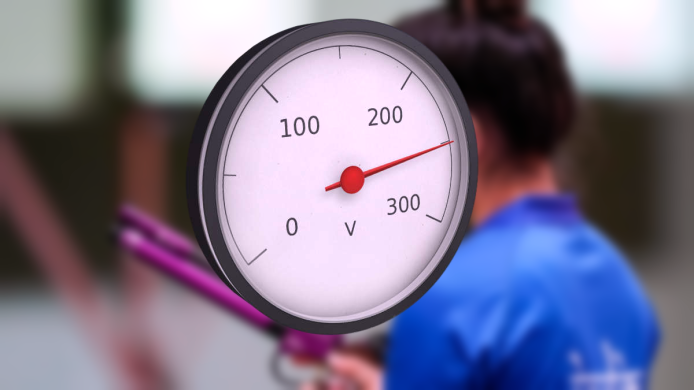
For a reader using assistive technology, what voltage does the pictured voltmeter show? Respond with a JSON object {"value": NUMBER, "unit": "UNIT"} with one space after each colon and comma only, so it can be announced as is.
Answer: {"value": 250, "unit": "V"}
